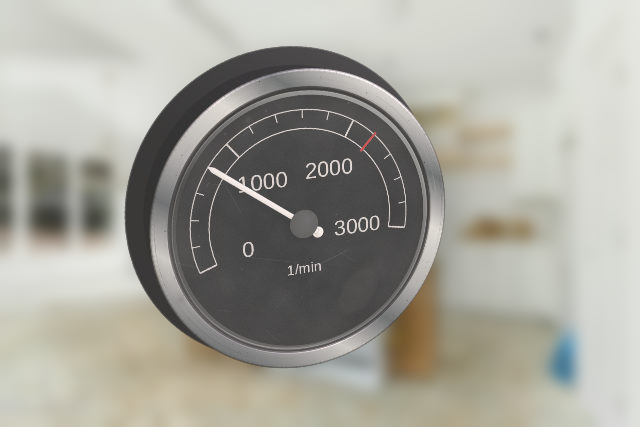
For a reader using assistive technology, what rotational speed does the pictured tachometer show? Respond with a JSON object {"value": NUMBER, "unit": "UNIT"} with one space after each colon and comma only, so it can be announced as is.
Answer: {"value": 800, "unit": "rpm"}
